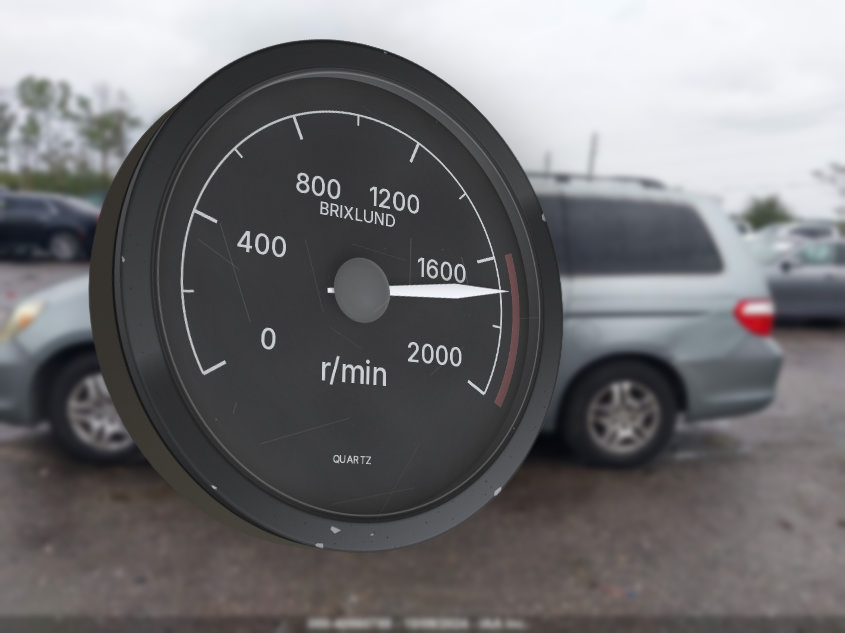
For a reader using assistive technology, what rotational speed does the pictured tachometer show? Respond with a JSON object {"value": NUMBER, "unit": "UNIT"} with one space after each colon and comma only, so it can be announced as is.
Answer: {"value": 1700, "unit": "rpm"}
